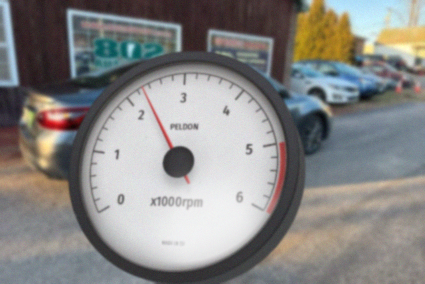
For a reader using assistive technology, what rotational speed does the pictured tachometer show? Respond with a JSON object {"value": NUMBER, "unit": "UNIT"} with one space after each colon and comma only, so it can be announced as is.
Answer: {"value": 2300, "unit": "rpm"}
